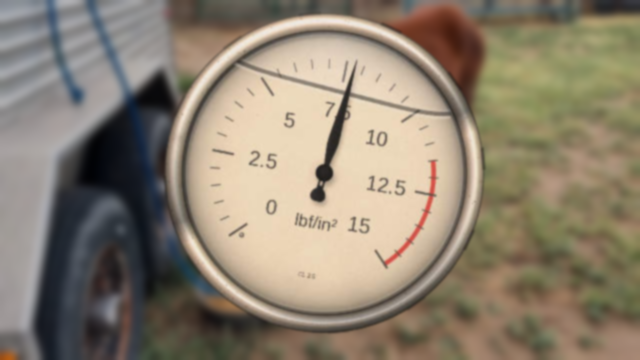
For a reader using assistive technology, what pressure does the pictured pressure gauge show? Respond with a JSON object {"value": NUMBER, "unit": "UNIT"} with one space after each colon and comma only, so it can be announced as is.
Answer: {"value": 7.75, "unit": "psi"}
